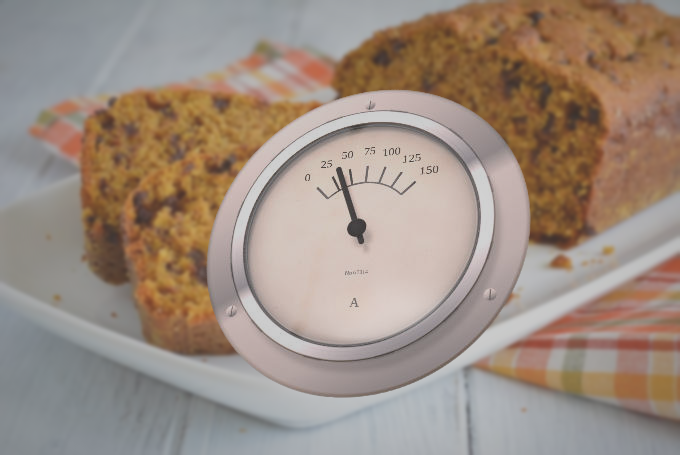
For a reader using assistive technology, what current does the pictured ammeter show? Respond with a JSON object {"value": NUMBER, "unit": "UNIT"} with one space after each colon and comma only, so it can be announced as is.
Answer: {"value": 37.5, "unit": "A"}
